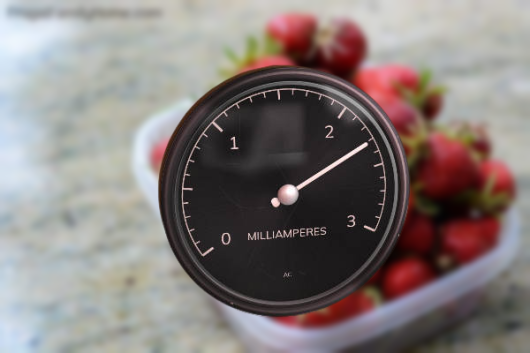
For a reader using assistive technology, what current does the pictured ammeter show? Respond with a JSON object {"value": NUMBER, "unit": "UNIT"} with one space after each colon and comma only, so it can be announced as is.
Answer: {"value": 2.3, "unit": "mA"}
